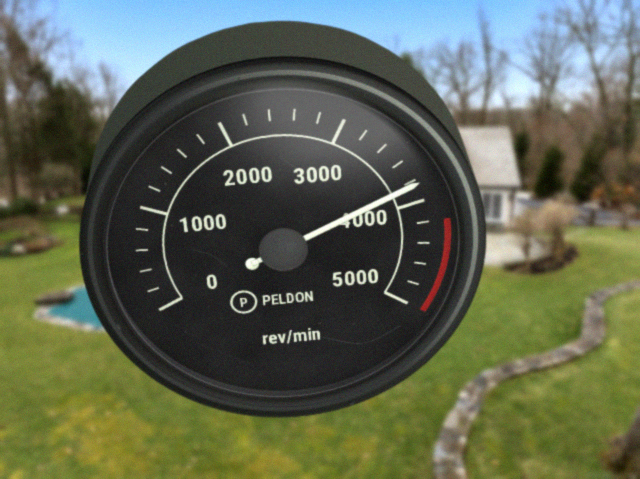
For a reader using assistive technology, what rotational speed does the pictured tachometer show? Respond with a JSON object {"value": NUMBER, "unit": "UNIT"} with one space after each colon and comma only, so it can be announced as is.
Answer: {"value": 3800, "unit": "rpm"}
